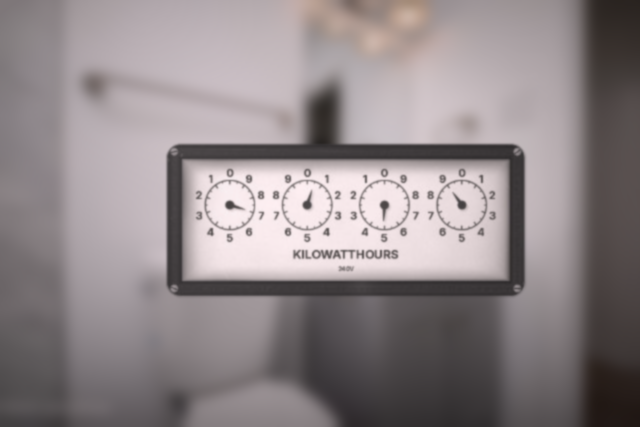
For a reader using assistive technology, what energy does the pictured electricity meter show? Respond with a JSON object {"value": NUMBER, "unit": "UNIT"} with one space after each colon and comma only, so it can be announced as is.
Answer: {"value": 7049, "unit": "kWh"}
